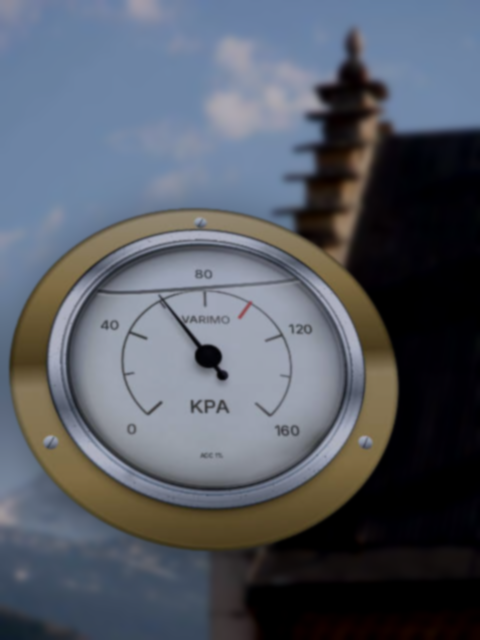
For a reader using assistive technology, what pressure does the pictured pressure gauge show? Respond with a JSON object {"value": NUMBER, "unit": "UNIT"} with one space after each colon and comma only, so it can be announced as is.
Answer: {"value": 60, "unit": "kPa"}
